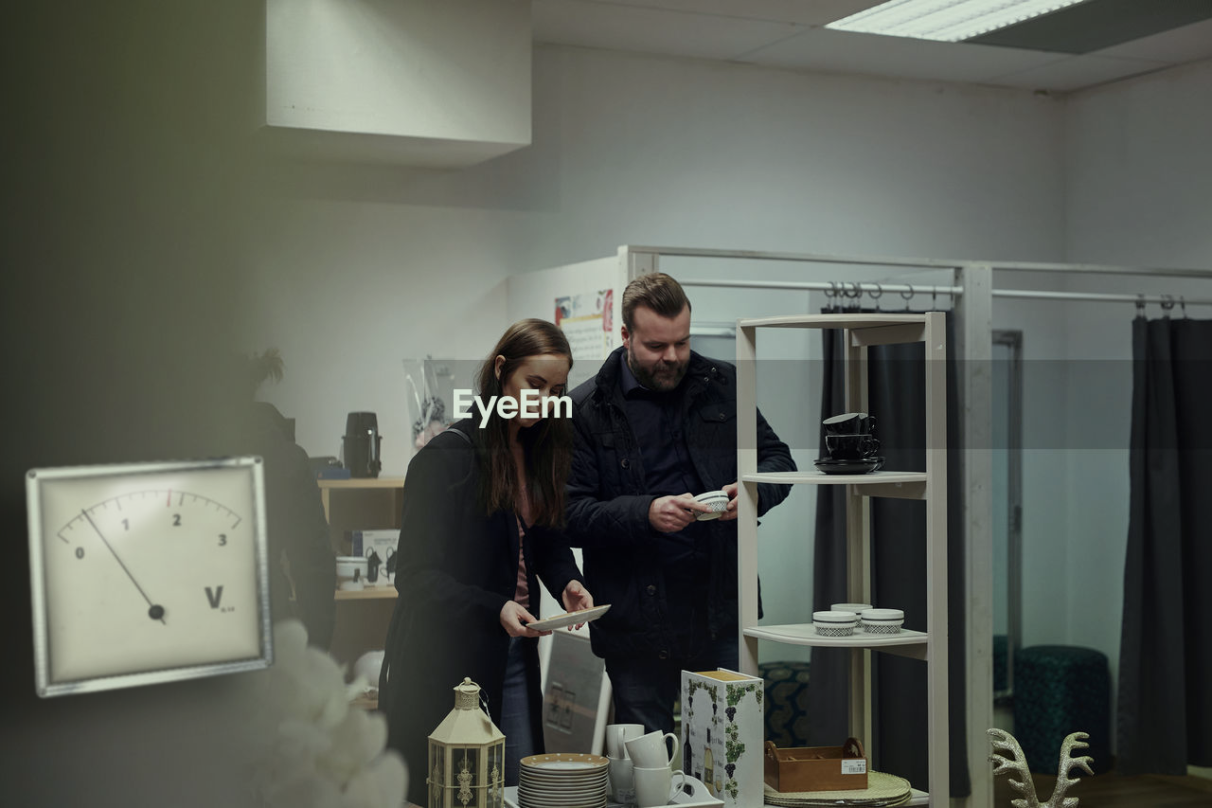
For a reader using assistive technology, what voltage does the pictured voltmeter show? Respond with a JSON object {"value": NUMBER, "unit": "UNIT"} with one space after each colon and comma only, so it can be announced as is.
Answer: {"value": 0.5, "unit": "V"}
